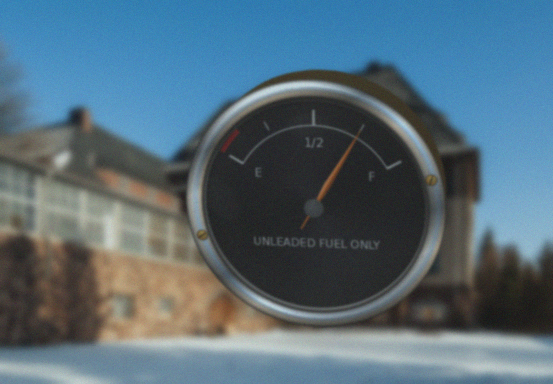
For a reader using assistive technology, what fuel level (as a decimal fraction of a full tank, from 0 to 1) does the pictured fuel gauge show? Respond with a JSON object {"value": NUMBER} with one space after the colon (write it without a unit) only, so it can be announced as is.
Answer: {"value": 0.75}
